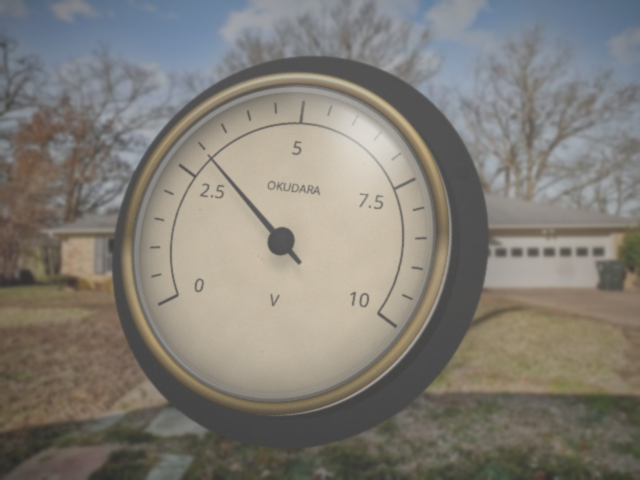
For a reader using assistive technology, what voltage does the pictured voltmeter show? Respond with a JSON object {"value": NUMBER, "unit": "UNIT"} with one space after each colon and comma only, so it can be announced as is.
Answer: {"value": 3, "unit": "V"}
